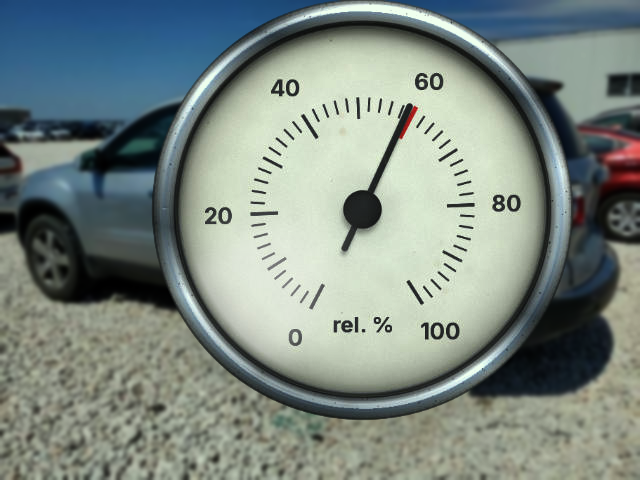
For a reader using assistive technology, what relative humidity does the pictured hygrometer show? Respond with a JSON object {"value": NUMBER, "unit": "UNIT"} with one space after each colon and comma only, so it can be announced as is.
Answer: {"value": 59, "unit": "%"}
